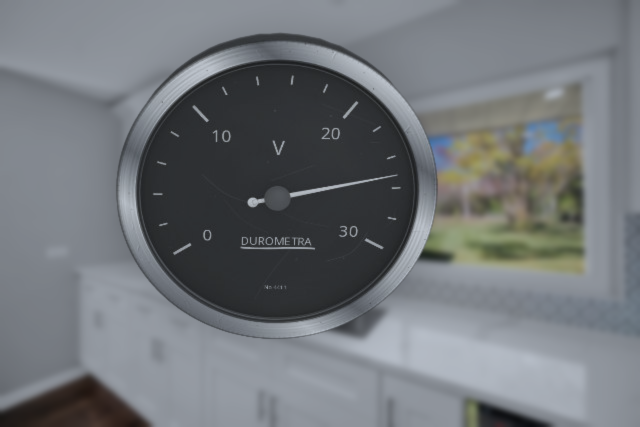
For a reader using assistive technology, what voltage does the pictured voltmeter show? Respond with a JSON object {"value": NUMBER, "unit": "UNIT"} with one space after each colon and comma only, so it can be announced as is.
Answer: {"value": 25, "unit": "V"}
